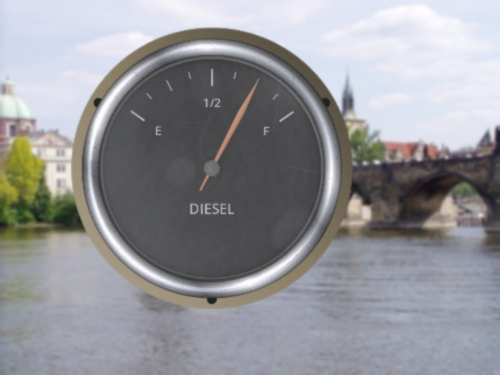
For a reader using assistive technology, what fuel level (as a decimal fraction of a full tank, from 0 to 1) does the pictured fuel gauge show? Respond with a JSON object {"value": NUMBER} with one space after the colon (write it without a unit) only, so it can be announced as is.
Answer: {"value": 0.75}
